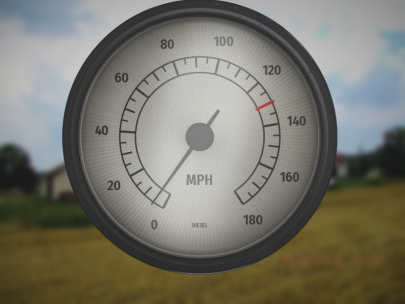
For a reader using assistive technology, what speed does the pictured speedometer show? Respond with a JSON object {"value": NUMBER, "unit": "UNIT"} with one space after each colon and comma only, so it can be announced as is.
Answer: {"value": 5, "unit": "mph"}
